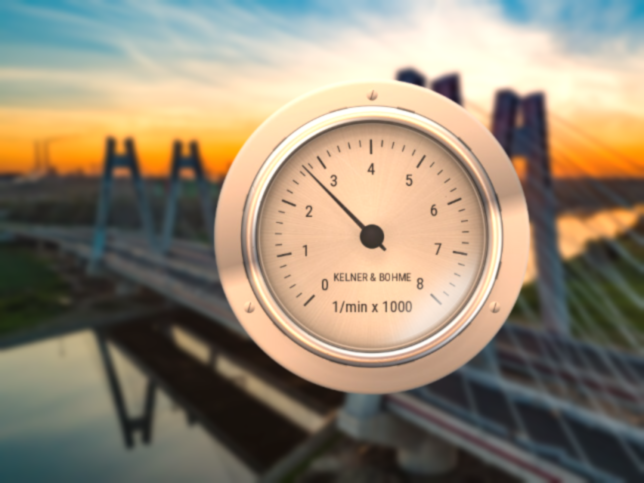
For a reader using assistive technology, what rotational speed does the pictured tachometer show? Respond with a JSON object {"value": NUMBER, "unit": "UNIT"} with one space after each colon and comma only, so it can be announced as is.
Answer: {"value": 2700, "unit": "rpm"}
